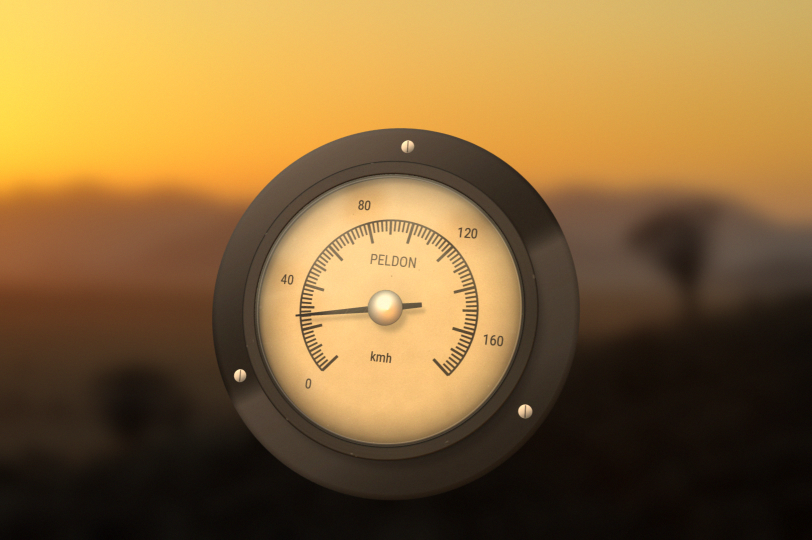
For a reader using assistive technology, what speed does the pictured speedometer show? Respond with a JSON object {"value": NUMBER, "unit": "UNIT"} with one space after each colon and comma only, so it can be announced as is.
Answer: {"value": 26, "unit": "km/h"}
